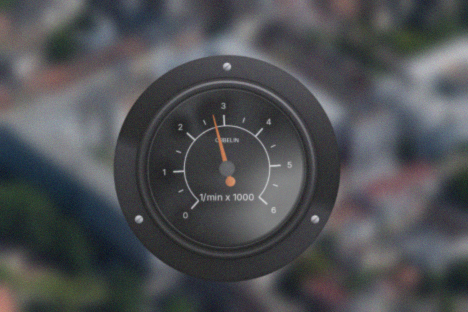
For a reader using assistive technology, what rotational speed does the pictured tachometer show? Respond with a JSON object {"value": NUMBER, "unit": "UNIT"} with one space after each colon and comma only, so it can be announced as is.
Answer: {"value": 2750, "unit": "rpm"}
